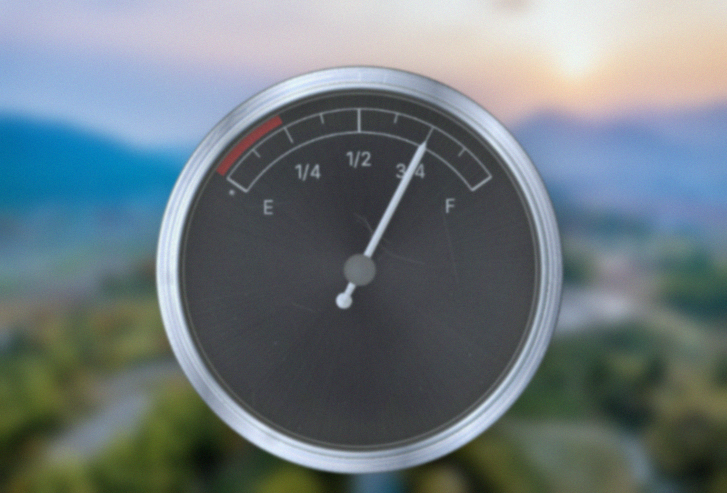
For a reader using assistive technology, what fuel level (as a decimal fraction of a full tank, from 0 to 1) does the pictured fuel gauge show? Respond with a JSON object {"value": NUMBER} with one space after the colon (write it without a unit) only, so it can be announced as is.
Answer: {"value": 0.75}
